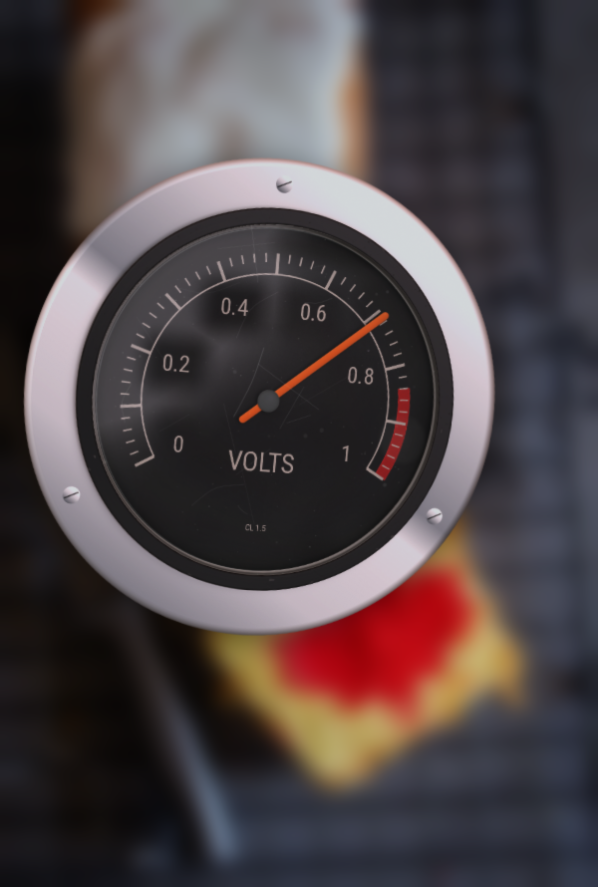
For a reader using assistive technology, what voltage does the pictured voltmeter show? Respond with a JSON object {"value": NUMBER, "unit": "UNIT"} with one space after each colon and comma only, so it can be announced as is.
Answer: {"value": 0.71, "unit": "V"}
